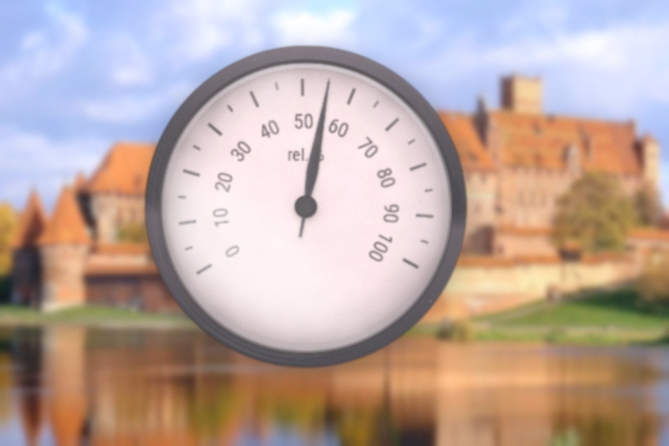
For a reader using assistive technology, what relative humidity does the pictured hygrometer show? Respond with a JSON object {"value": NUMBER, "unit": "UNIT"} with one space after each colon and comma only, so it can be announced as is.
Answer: {"value": 55, "unit": "%"}
